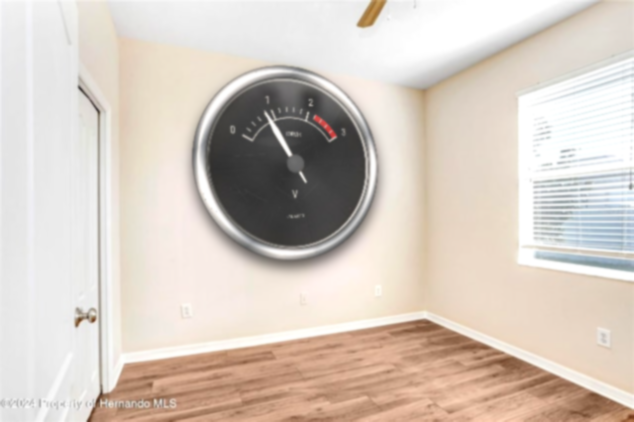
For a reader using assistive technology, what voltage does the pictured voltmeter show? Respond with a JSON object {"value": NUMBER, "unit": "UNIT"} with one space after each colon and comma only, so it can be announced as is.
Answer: {"value": 0.8, "unit": "V"}
